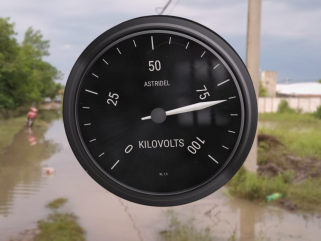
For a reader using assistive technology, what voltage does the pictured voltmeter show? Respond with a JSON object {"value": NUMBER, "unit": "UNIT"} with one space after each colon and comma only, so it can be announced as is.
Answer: {"value": 80, "unit": "kV"}
